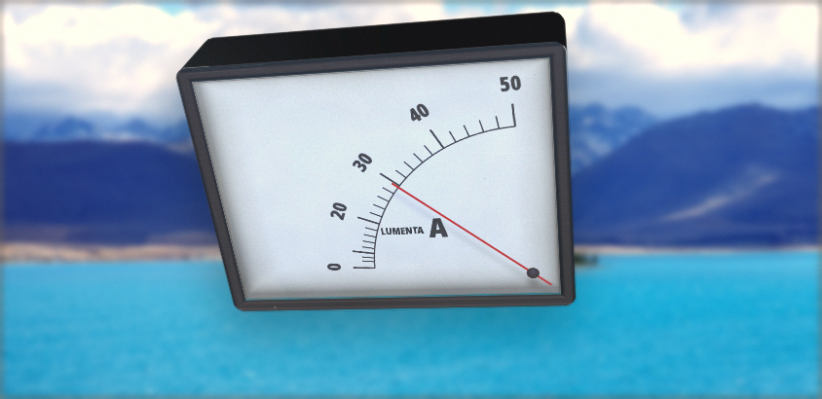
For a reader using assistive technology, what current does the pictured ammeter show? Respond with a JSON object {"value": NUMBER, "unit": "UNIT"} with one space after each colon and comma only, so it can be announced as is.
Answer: {"value": 30, "unit": "A"}
